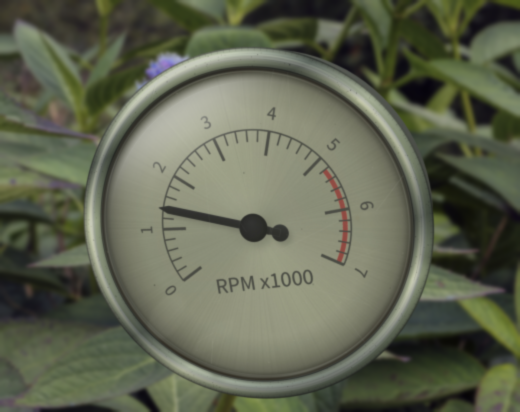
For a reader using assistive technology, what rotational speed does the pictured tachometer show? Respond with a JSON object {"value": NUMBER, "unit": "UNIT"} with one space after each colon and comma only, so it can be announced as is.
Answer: {"value": 1400, "unit": "rpm"}
